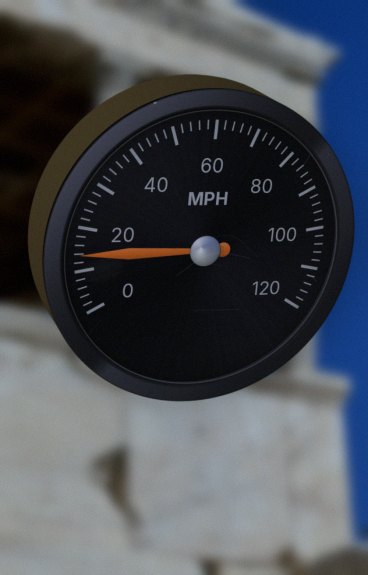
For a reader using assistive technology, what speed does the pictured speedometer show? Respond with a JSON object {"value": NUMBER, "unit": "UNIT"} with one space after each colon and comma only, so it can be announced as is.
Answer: {"value": 14, "unit": "mph"}
